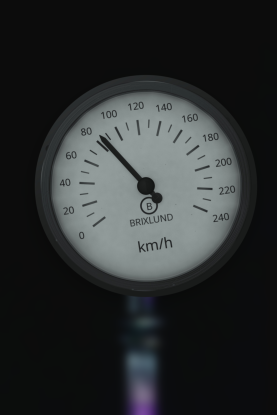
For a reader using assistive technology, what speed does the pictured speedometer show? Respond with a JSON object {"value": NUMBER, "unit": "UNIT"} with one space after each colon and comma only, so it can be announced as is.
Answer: {"value": 85, "unit": "km/h"}
